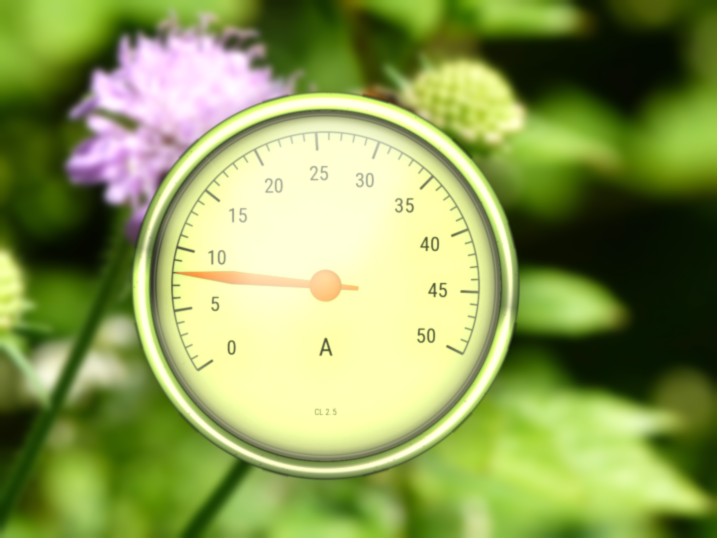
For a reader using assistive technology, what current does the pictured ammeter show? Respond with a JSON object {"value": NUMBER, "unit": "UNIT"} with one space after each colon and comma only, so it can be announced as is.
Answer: {"value": 8, "unit": "A"}
